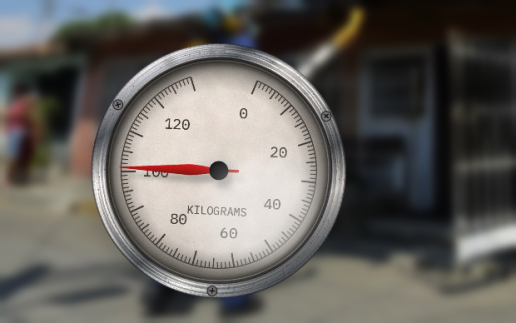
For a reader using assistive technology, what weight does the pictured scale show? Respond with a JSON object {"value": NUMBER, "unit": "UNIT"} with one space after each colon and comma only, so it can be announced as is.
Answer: {"value": 101, "unit": "kg"}
